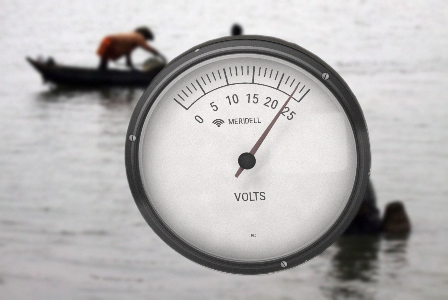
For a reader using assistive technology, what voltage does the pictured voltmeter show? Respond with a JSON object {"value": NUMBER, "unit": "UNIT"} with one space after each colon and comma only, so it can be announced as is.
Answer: {"value": 23, "unit": "V"}
